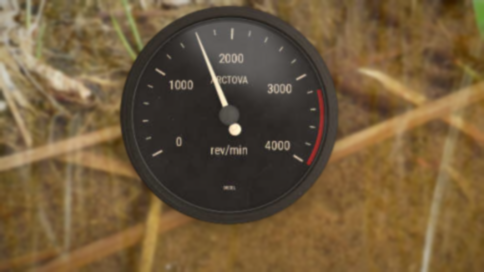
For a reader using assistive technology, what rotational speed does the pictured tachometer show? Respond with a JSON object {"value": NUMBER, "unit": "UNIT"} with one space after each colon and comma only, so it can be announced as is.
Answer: {"value": 1600, "unit": "rpm"}
